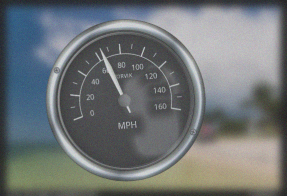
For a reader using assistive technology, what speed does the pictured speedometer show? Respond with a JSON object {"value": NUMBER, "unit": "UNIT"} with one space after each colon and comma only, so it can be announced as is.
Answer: {"value": 65, "unit": "mph"}
